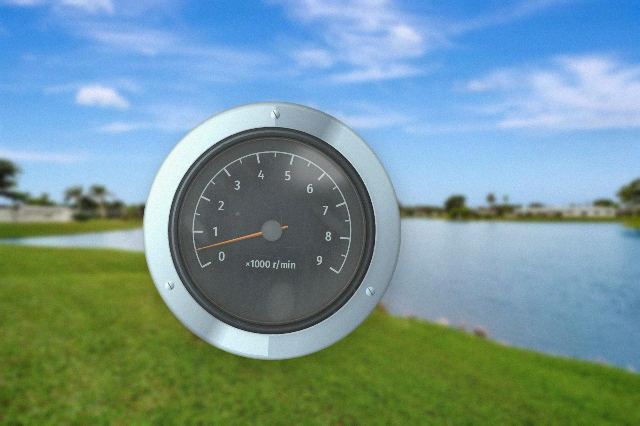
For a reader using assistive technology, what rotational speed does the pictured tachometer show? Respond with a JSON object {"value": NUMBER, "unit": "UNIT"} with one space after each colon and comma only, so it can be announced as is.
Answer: {"value": 500, "unit": "rpm"}
